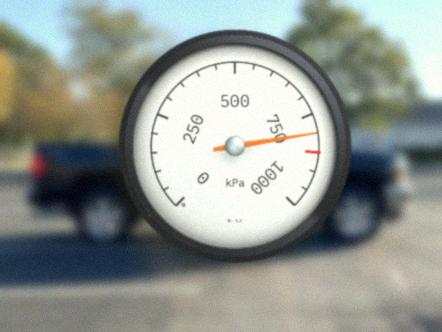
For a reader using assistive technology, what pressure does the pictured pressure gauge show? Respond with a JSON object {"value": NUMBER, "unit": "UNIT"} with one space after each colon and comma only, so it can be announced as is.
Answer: {"value": 800, "unit": "kPa"}
